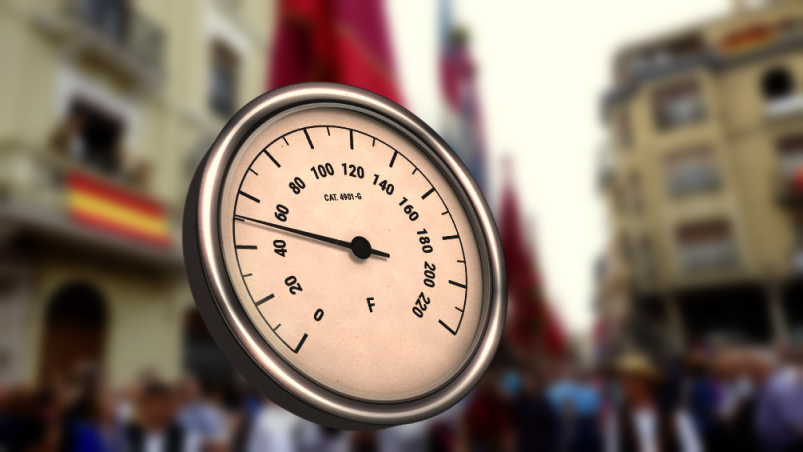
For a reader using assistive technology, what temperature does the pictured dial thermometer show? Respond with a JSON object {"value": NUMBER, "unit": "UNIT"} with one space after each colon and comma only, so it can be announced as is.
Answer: {"value": 50, "unit": "°F"}
